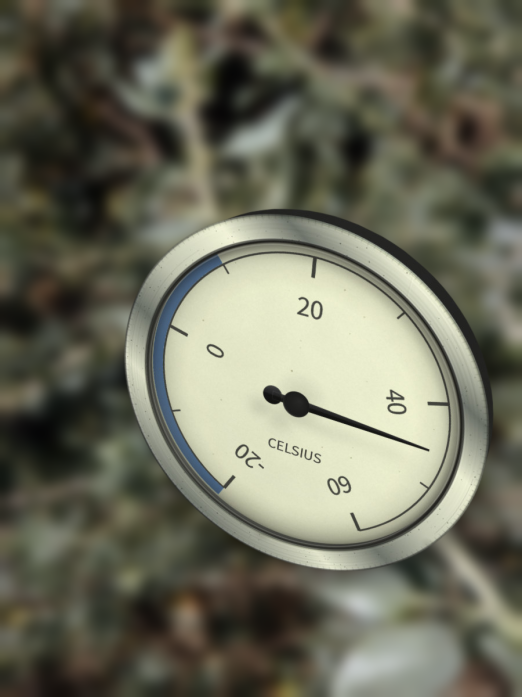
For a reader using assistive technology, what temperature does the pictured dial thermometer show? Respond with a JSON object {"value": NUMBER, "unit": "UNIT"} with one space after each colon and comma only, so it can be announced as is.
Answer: {"value": 45, "unit": "°C"}
